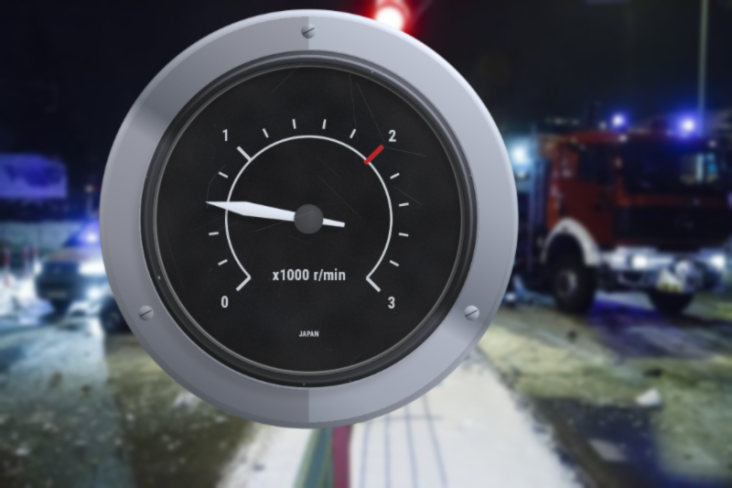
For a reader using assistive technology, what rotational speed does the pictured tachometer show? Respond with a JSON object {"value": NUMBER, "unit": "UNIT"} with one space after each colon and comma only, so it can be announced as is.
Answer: {"value": 600, "unit": "rpm"}
